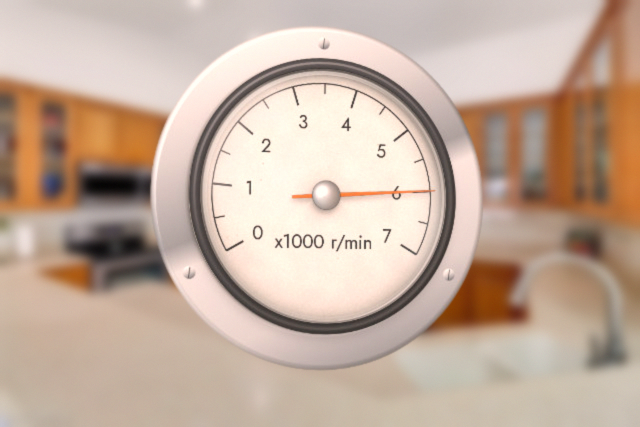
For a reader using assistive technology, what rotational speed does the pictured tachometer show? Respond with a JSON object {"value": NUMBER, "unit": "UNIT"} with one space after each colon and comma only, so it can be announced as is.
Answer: {"value": 6000, "unit": "rpm"}
